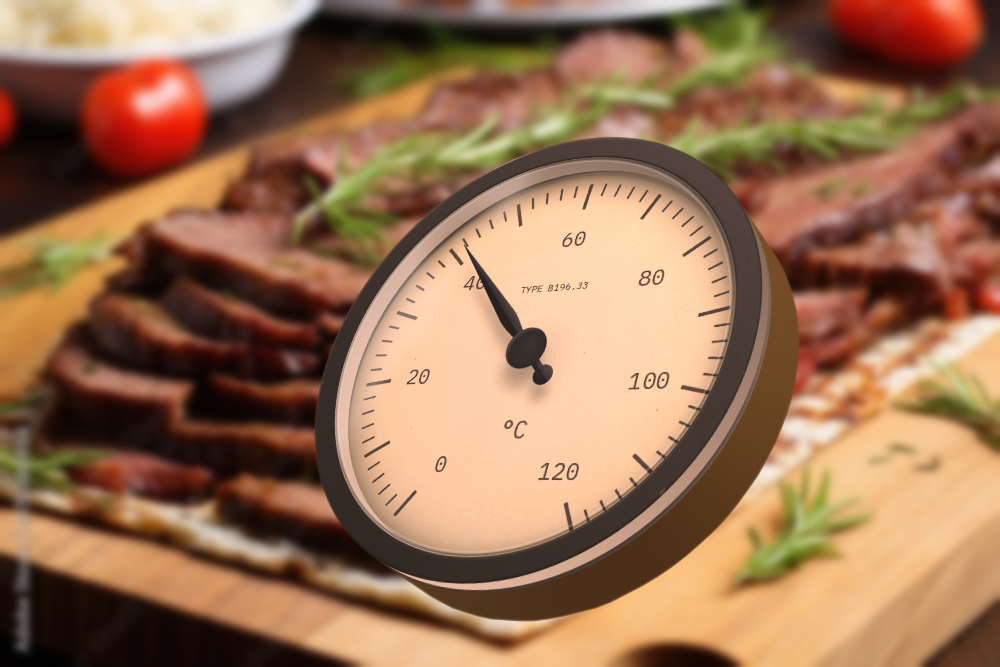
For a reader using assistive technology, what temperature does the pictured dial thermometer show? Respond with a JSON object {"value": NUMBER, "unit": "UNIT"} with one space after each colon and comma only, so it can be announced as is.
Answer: {"value": 42, "unit": "°C"}
